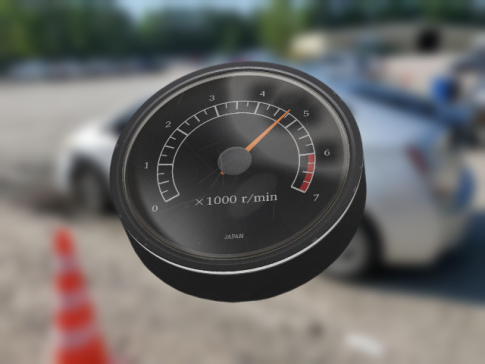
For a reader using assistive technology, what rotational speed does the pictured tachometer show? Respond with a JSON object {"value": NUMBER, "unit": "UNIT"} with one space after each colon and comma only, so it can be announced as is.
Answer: {"value": 4750, "unit": "rpm"}
